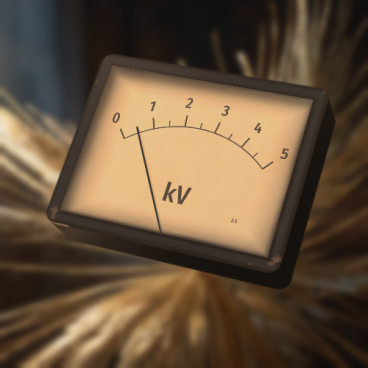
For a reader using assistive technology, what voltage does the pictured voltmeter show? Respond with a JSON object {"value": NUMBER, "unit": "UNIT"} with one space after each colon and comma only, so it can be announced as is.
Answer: {"value": 0.5, "unit": "kV"}
